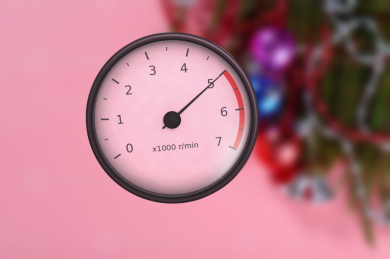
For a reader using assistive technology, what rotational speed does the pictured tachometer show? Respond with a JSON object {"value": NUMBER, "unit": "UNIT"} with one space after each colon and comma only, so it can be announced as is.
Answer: {"value": 5000, "unit": "rpm"}
